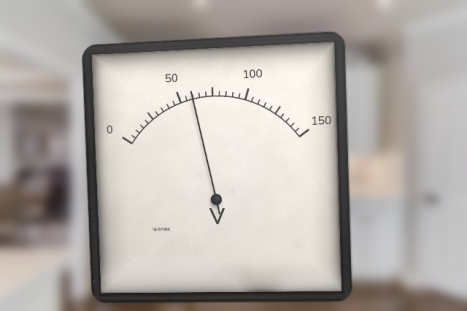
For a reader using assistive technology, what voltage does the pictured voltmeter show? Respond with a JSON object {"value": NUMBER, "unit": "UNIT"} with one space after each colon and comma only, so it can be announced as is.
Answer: {"value": 60, "unit": "V"}
